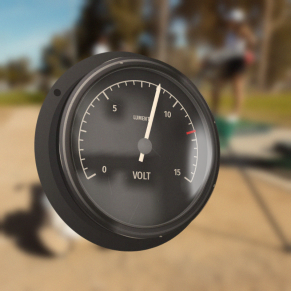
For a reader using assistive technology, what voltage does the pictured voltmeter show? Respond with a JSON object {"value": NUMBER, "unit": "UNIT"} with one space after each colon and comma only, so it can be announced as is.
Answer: {"value": 8.5, "unit": "V"}
